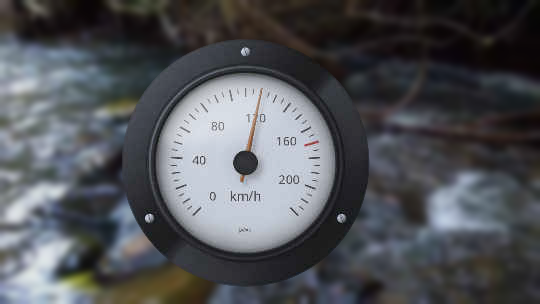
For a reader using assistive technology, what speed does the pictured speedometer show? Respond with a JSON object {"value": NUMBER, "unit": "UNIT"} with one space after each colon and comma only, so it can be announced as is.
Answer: {"value": 120, "unit": "km/h"}
